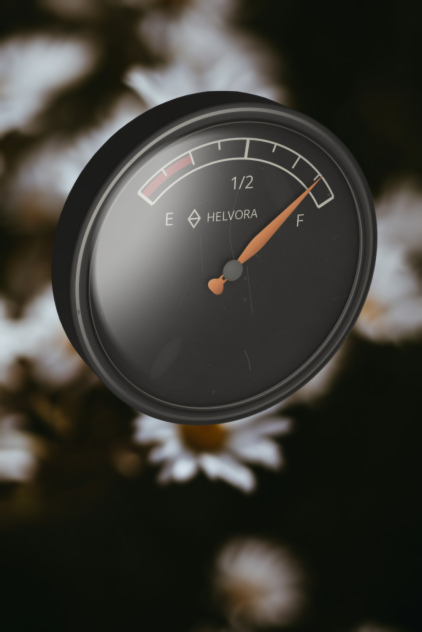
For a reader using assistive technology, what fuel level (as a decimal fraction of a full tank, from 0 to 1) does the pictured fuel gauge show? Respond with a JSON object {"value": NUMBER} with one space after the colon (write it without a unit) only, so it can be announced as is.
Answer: {"value": 0.875}
